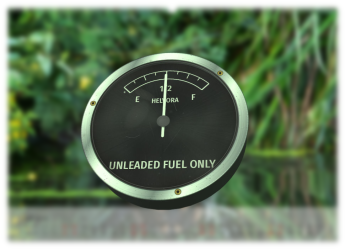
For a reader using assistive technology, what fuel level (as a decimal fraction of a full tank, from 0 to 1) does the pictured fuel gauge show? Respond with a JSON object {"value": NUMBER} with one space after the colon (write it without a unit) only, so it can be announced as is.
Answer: {"value": 0.5}
